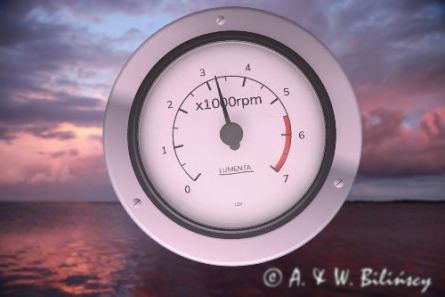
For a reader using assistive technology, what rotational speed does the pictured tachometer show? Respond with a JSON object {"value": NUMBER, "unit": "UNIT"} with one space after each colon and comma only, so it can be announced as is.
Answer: {"value": 3250, "unit": "rpm"}
